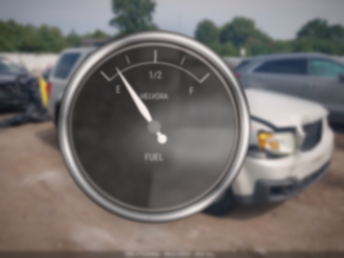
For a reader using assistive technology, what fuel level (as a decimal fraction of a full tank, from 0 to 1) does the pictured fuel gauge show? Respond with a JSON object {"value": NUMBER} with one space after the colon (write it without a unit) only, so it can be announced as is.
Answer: {"value": 0.125}
